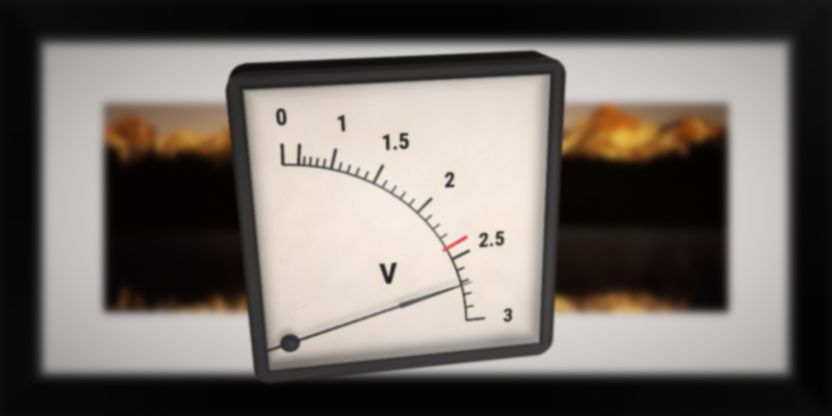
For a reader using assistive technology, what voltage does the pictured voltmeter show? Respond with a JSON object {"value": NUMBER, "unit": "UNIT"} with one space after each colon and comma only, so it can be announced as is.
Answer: {"value": 2.7, "unit": "V"}
